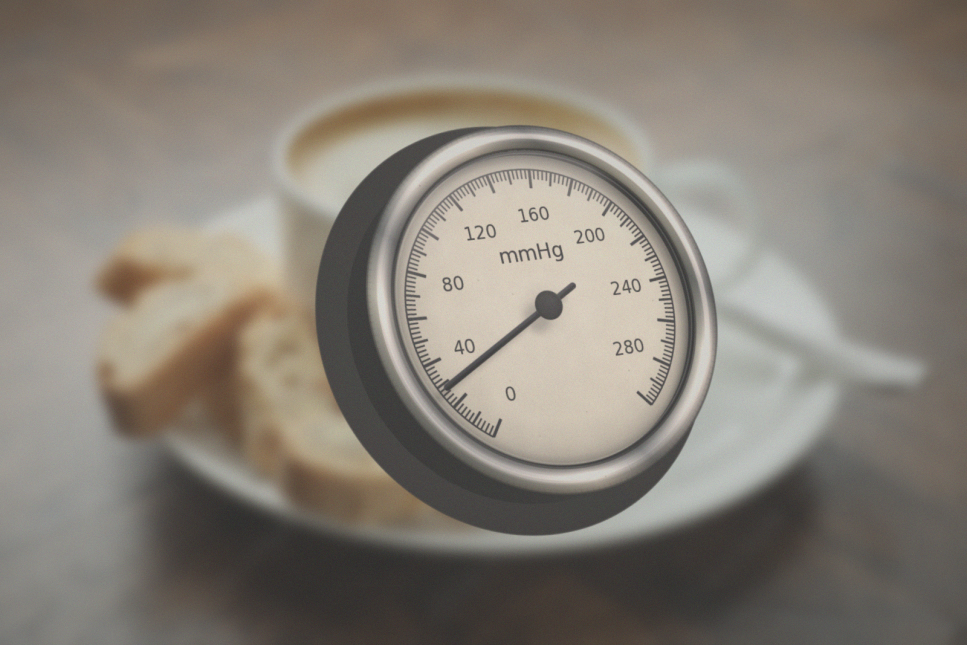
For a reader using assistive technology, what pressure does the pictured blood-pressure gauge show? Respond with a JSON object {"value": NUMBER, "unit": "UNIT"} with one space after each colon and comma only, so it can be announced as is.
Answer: {"value": 28, "unit": "mmHg"}
